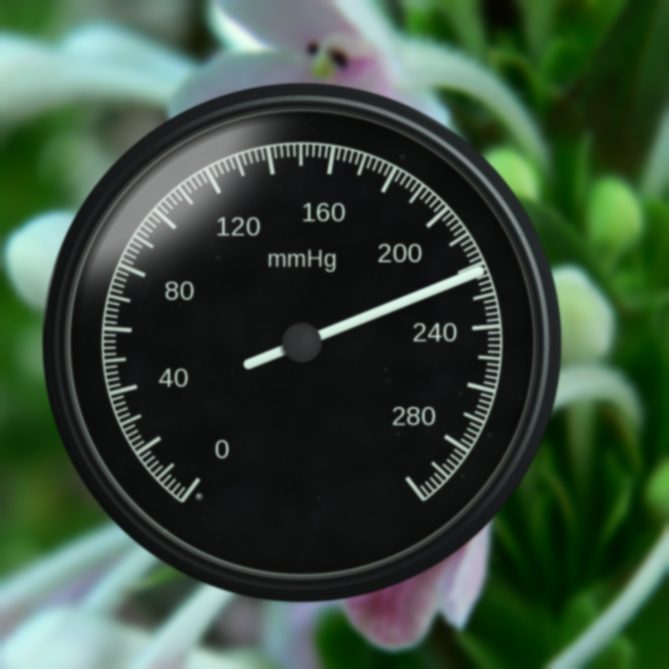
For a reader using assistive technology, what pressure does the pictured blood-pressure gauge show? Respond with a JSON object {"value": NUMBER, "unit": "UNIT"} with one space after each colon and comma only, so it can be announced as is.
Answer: {"value": 222, "unit": "mmHg"}
